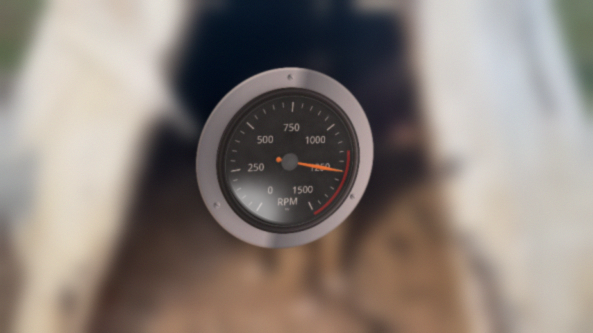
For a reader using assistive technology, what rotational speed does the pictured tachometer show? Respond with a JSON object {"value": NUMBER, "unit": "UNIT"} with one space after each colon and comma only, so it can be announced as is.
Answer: {"value": 1250, "unit": "rpm"}
